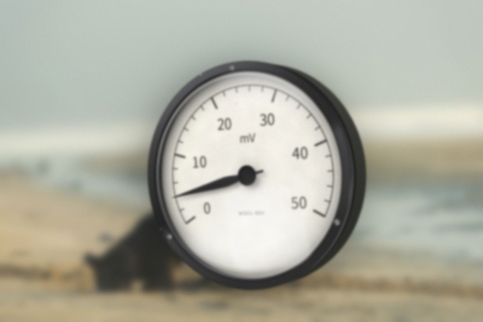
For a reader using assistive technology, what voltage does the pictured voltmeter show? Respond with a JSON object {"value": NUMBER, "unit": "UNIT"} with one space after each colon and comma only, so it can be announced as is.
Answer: {"value": 4, "unit": "mV"}
